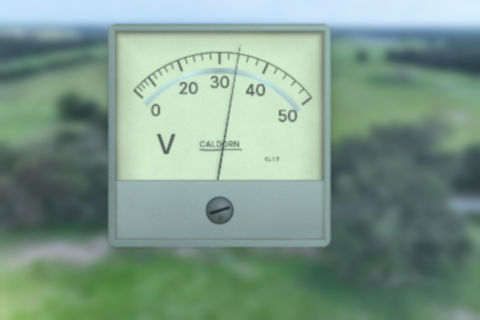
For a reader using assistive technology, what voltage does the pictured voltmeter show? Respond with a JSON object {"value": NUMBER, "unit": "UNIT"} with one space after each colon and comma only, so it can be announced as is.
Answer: {"value": 34, "unit": "V"}
